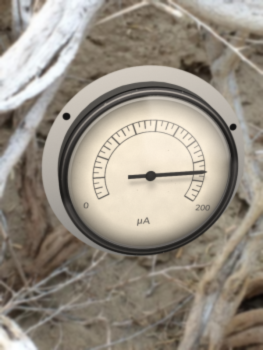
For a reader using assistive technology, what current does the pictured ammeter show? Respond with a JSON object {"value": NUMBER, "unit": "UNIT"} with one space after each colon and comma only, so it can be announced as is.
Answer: {"value": 170, "unit": "µA"}
